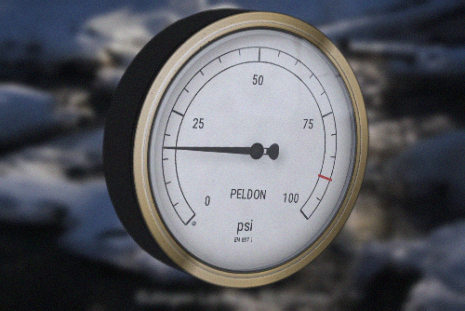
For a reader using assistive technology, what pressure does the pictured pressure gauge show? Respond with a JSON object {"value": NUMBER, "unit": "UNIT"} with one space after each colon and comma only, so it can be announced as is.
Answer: {"value": 17.5, "unit": "psi"}
